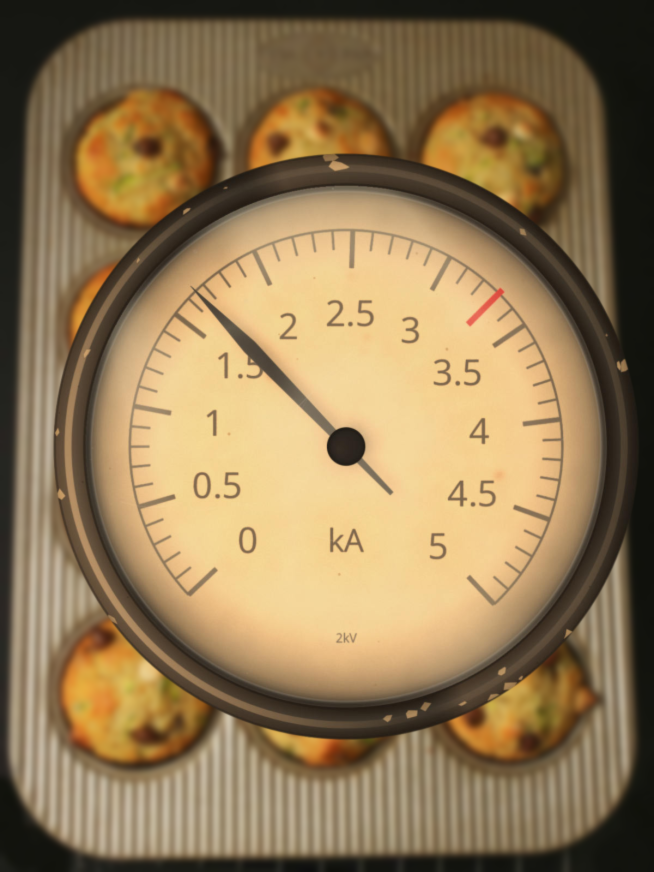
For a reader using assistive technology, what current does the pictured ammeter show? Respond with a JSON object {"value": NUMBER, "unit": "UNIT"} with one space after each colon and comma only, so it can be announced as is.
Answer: {"value": 1.65, "unit": "kA"}
